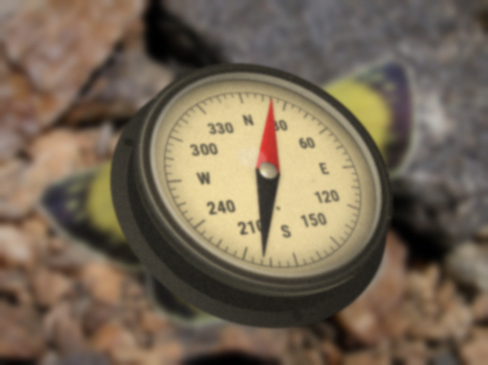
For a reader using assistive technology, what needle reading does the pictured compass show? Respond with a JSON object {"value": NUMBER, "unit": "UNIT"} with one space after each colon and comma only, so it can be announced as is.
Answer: {"value": 20, "unit": "°"}
